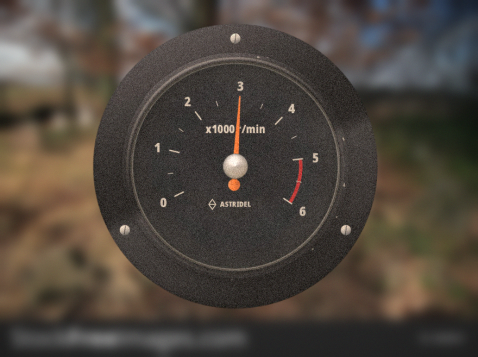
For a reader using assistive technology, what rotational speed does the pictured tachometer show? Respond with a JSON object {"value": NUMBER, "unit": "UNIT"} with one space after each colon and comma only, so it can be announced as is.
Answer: {"value": 3000, "unit": "rpm"}
